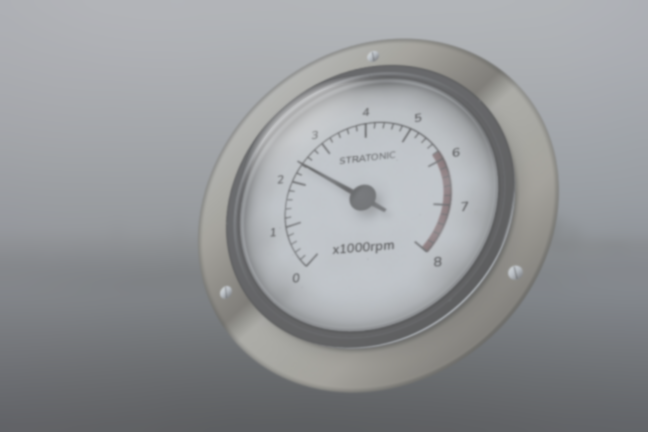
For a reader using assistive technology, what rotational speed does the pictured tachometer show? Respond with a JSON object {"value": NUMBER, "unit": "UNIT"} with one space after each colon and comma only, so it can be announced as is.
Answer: {"value": 2400, "unit": "rpm"}
